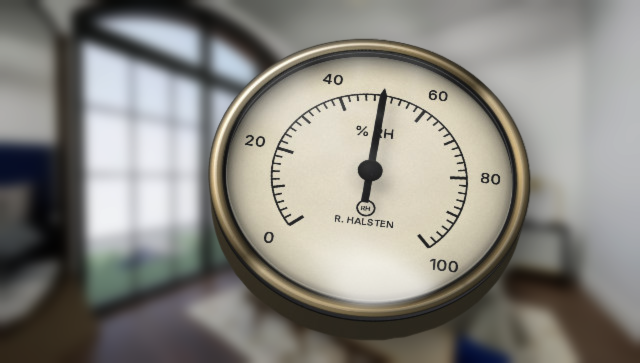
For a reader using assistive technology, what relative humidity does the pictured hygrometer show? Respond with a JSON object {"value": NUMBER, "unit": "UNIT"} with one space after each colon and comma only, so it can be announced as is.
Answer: {"value": 50, "unit": "%"}
